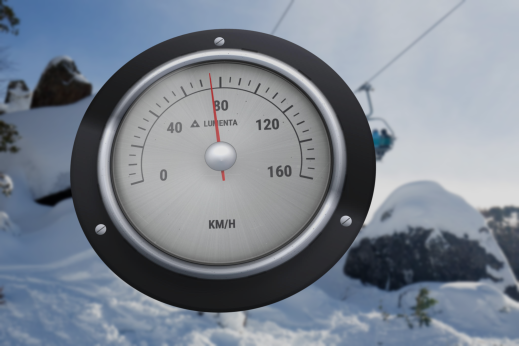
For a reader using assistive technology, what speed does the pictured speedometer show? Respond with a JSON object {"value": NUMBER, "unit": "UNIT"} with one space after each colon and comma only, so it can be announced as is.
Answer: {"value": 75, "unit": "km/h"}
